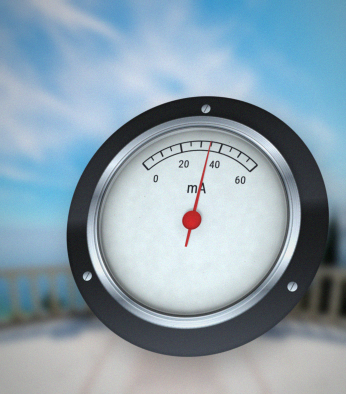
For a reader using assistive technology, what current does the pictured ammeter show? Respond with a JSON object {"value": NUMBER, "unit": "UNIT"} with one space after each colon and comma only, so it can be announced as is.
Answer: {"value": 35, "unit": "mA"}
